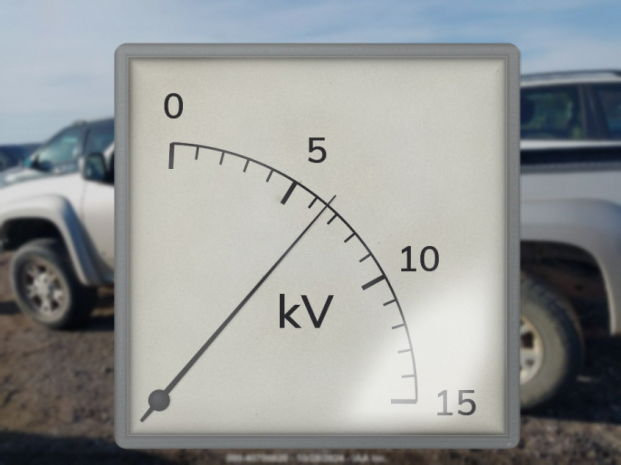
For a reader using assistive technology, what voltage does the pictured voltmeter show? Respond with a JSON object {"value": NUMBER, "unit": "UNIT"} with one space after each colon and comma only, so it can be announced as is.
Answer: {"value": 6.5, "unit": "kV"}
